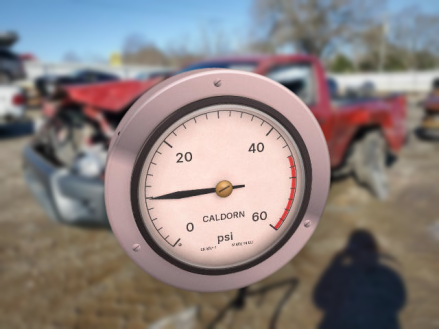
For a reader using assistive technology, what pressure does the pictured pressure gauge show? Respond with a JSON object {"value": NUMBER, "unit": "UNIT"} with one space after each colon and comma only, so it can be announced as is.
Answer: {"value": 10, "unit": "psi"}
